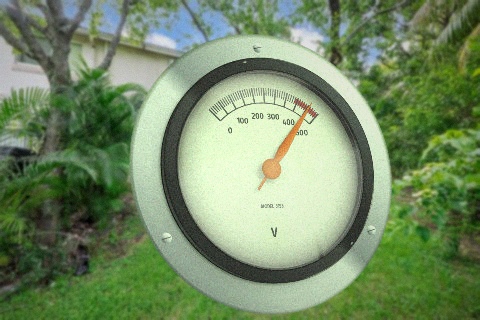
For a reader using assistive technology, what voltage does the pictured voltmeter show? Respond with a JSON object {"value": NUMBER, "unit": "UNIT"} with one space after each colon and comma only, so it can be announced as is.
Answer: {"value": 450, "unit": "V"}
